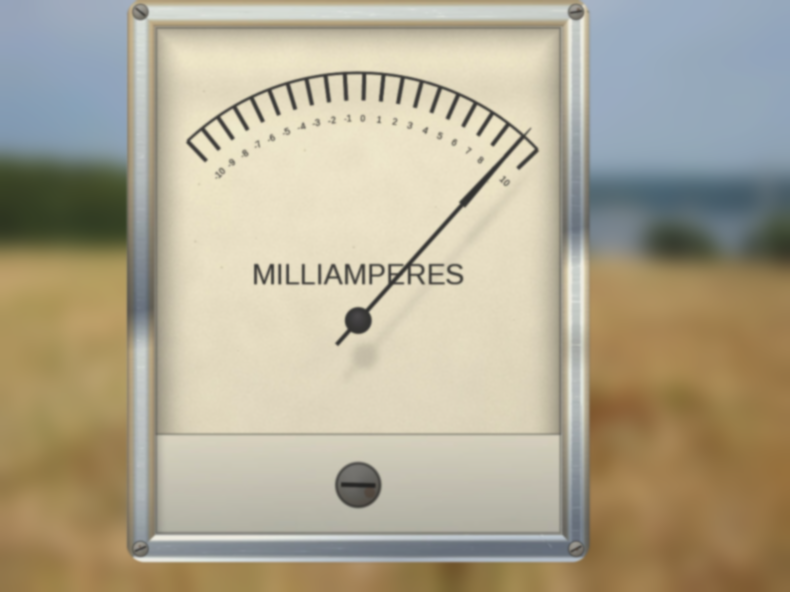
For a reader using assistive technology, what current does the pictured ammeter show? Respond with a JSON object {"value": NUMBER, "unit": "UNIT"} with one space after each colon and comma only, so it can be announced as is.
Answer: {"value": 9, "unit": "mA"}
